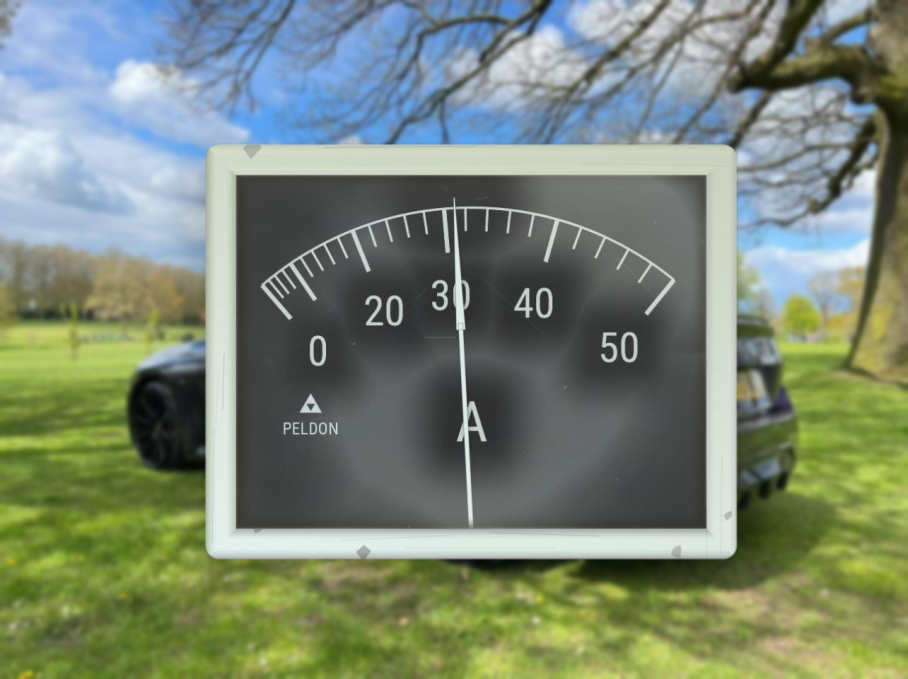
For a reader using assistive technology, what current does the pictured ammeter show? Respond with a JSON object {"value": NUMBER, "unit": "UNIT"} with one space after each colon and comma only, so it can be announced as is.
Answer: {"value": 31, "unit": "A"}
